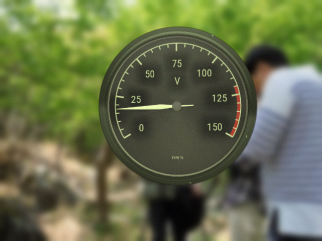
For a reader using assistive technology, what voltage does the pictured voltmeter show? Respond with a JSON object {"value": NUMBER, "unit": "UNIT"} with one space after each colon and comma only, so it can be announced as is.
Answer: {"value": 17.5, "unit": "V"}
